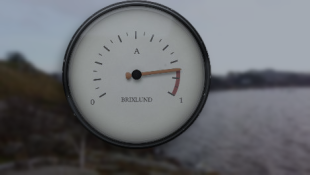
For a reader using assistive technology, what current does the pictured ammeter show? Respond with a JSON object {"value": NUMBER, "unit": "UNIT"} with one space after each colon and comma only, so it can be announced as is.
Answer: {"value": 0.85, "unit": "A"}
